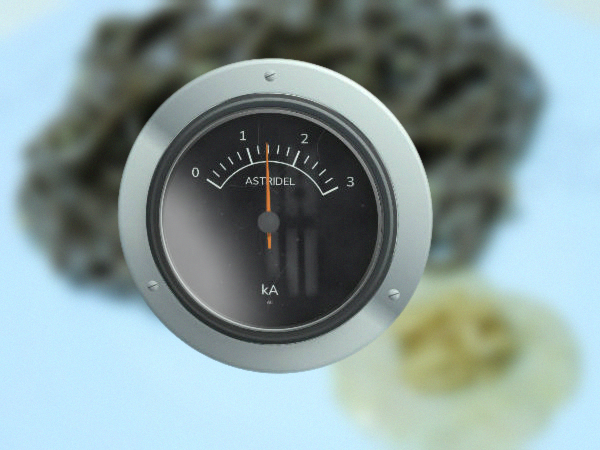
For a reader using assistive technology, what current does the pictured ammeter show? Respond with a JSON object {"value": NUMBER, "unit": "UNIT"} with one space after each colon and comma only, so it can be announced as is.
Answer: {"value": 1.4, "unit": "kA"}
